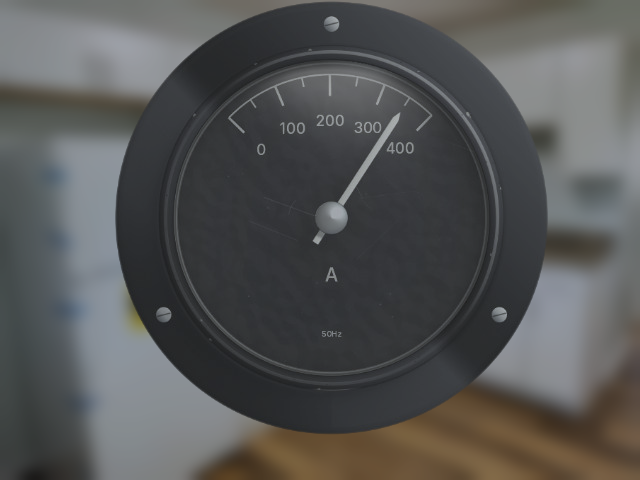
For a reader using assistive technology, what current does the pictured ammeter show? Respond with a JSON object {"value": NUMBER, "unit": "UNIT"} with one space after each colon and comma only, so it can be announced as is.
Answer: {"value": 350, "unit": "A"}
